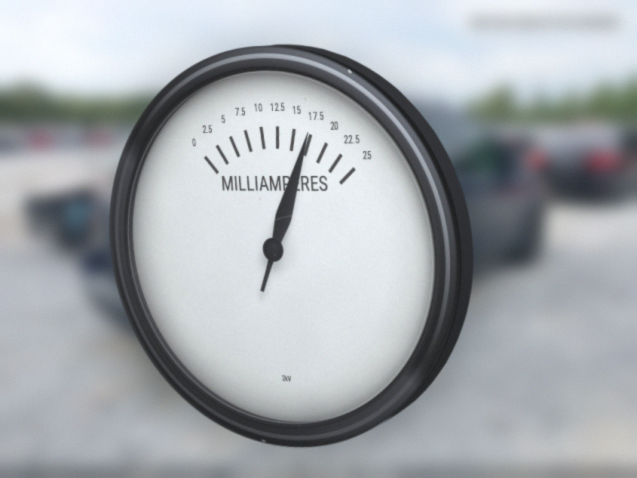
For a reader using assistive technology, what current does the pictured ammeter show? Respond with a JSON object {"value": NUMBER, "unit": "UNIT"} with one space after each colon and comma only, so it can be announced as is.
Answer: {"value": 17.5, "unit": "mA"}
